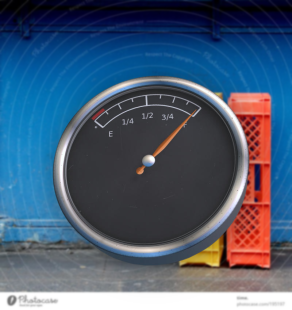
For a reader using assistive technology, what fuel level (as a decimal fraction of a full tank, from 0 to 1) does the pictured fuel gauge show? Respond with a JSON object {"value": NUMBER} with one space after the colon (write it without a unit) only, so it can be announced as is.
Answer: {"value": 1}
